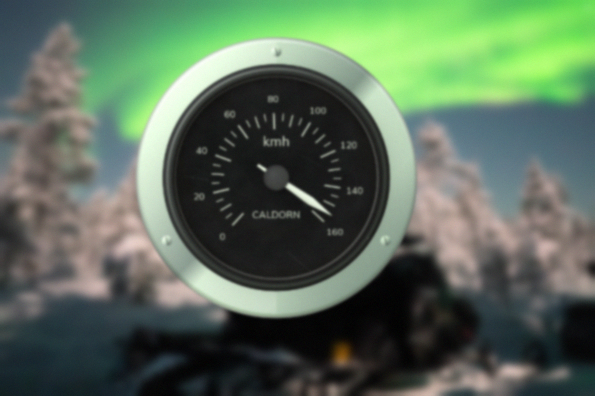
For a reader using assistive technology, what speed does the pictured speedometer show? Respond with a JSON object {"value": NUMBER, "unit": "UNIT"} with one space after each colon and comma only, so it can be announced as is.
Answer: {"value": 155, "unit": "km/h"}
